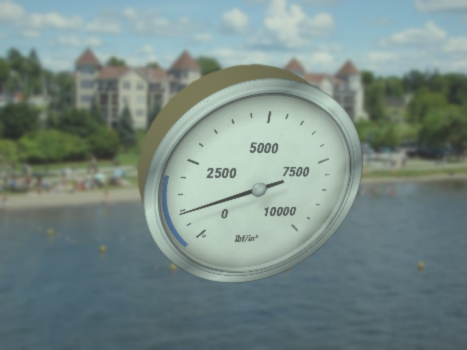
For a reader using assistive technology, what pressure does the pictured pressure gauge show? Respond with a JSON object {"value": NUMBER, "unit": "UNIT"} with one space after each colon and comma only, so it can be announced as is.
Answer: {"value": 1000, "unit": "psi"}
